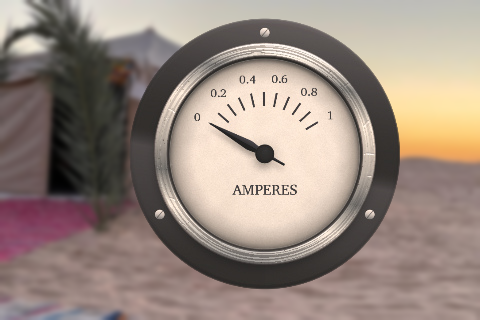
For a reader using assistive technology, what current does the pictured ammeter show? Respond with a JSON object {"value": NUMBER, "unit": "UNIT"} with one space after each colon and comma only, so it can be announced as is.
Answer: {"value": 0, "unit": "A"}
